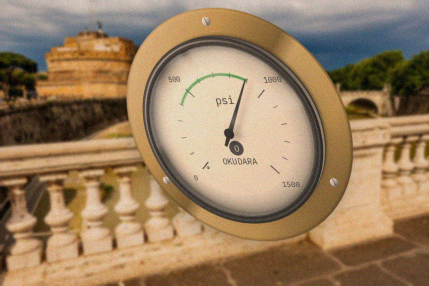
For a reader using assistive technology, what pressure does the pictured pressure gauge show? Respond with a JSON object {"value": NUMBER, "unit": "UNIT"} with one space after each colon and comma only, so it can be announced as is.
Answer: {"value": 900, "unit": "psi"}
